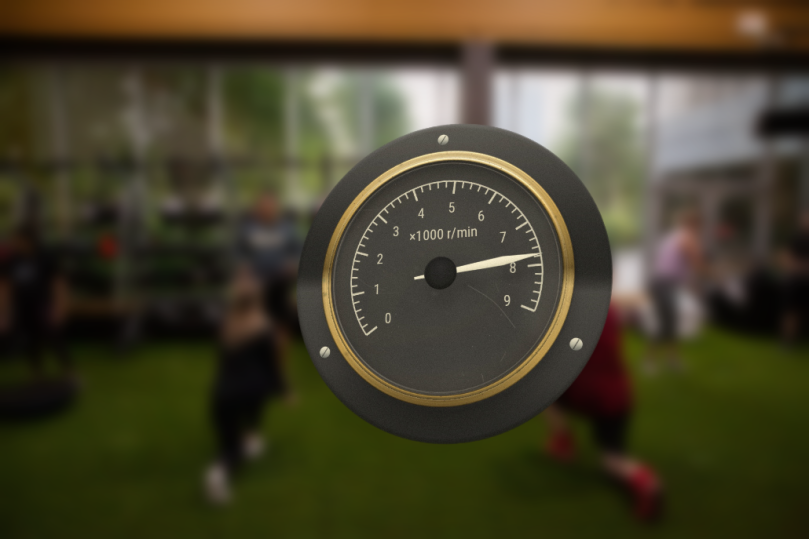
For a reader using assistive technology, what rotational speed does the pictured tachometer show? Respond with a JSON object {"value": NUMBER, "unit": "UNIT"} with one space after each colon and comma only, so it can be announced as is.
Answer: {"value": 7800, "unit": "rpm"}
